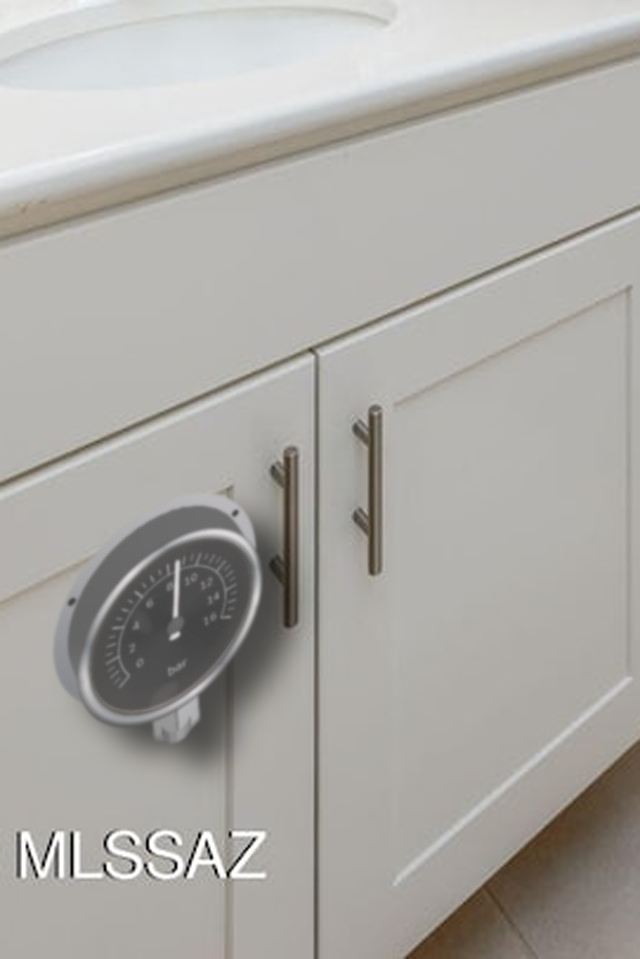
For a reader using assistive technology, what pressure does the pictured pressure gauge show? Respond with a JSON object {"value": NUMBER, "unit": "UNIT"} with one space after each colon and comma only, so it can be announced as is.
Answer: {"value": 8.5, "unit": "bar"}
